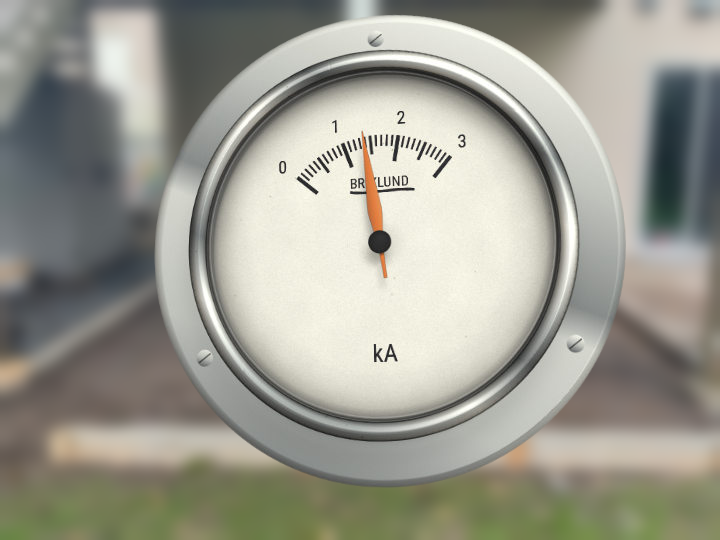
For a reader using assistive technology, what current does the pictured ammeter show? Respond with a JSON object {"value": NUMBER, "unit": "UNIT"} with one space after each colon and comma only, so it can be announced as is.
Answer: {"value": 1.4, "unit": "kA"}
